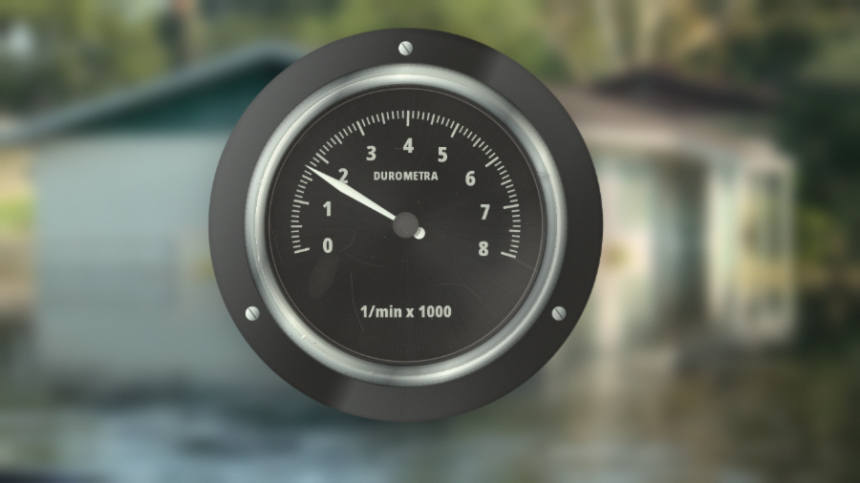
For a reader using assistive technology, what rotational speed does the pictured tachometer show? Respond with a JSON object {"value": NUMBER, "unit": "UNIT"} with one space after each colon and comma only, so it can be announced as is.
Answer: {"value": 1700, "unit": "rpm"}
